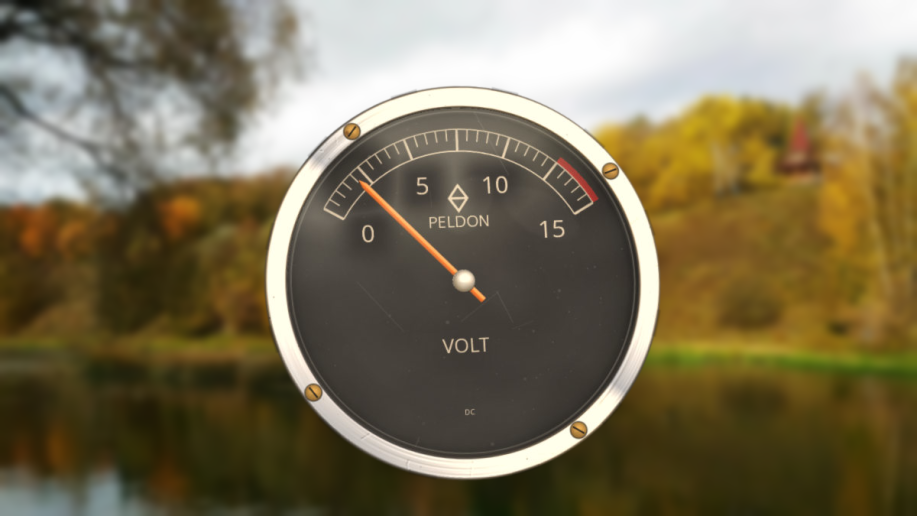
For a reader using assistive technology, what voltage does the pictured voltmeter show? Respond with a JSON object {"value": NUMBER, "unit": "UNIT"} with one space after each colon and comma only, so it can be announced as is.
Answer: {"value": 2, "unit": "V"}
